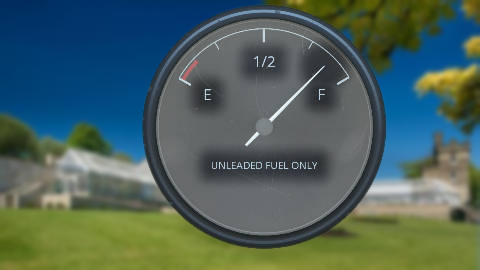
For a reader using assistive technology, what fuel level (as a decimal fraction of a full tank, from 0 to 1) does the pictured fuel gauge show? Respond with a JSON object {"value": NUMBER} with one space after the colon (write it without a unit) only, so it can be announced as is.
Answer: {"value": 0.875}
